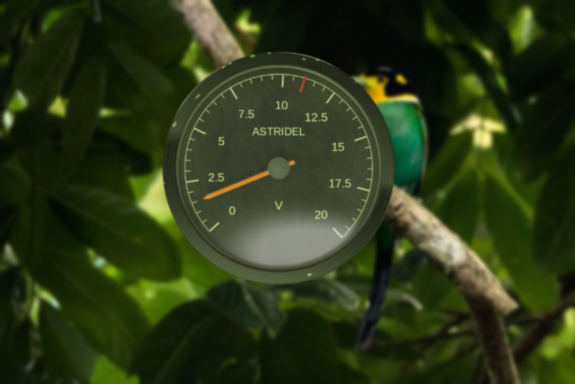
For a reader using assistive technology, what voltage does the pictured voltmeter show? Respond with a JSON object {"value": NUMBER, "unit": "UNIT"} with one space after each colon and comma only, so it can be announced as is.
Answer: {"value": 1.5, "unit": "V"}
